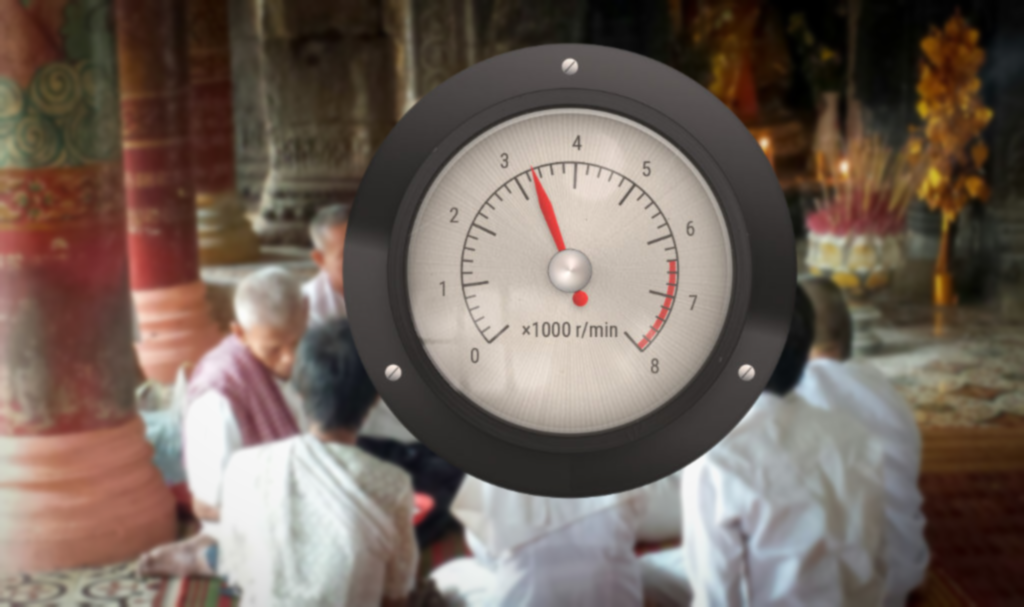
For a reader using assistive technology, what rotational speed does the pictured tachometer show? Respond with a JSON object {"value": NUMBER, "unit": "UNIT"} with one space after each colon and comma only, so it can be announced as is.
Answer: {"value": 3300, "unit": "rpm"}
